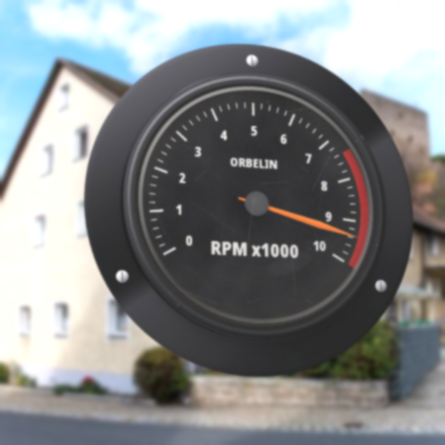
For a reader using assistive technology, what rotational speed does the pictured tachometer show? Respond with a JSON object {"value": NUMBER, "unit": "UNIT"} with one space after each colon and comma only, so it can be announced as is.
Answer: {"value": 9400, "unit": "rpm"}
